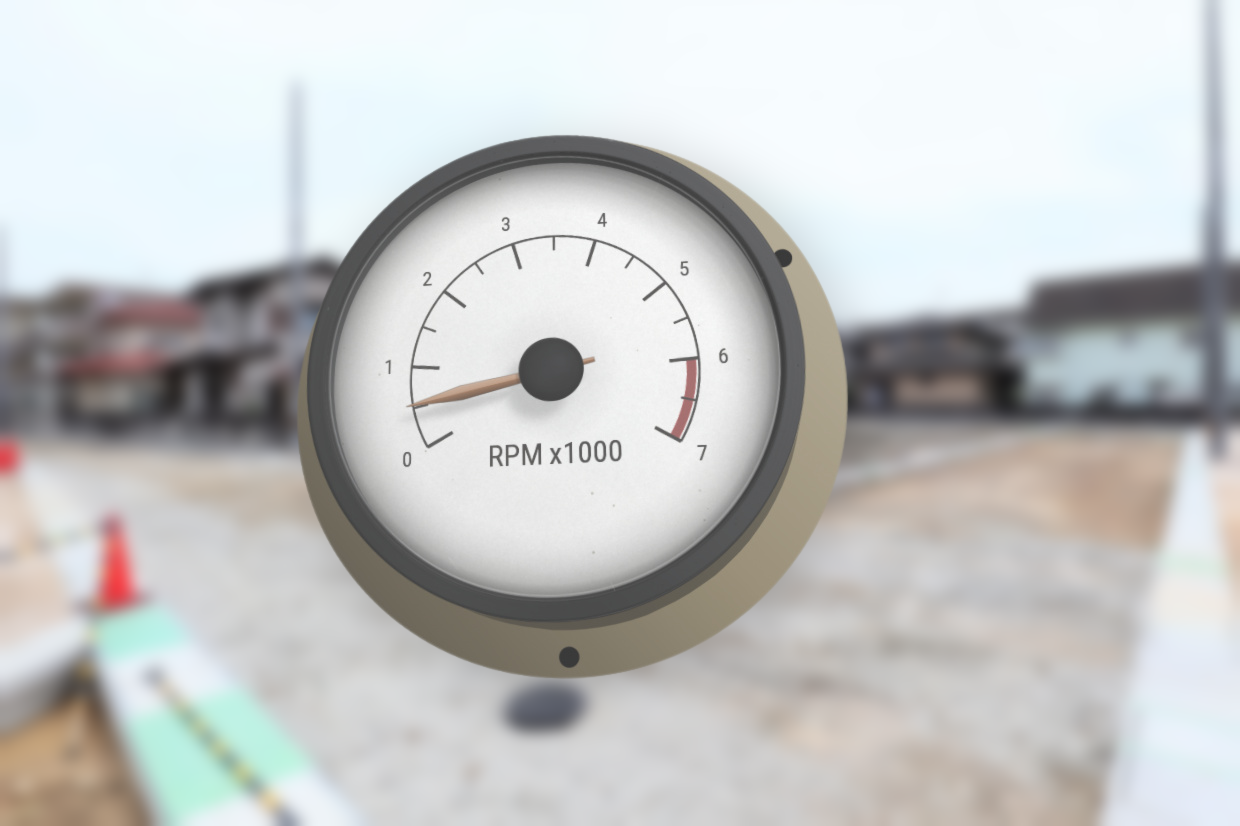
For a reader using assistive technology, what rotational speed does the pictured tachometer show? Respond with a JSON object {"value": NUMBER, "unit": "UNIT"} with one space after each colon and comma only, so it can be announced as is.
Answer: {"value": 500, "unit": "rpm"}
